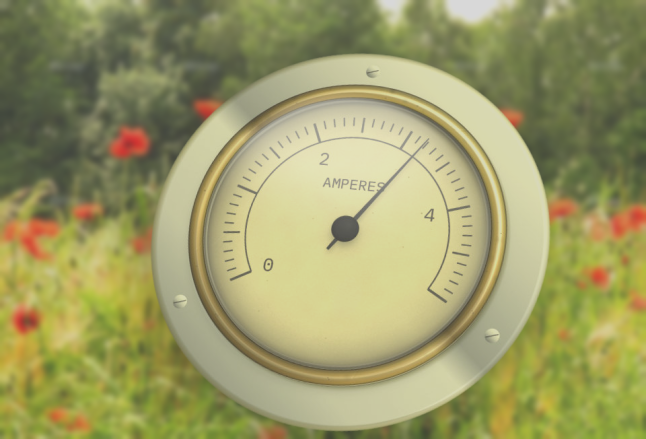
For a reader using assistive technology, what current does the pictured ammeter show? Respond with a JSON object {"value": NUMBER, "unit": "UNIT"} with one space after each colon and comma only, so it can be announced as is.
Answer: {"value": 3.2, "unit": "A"}
